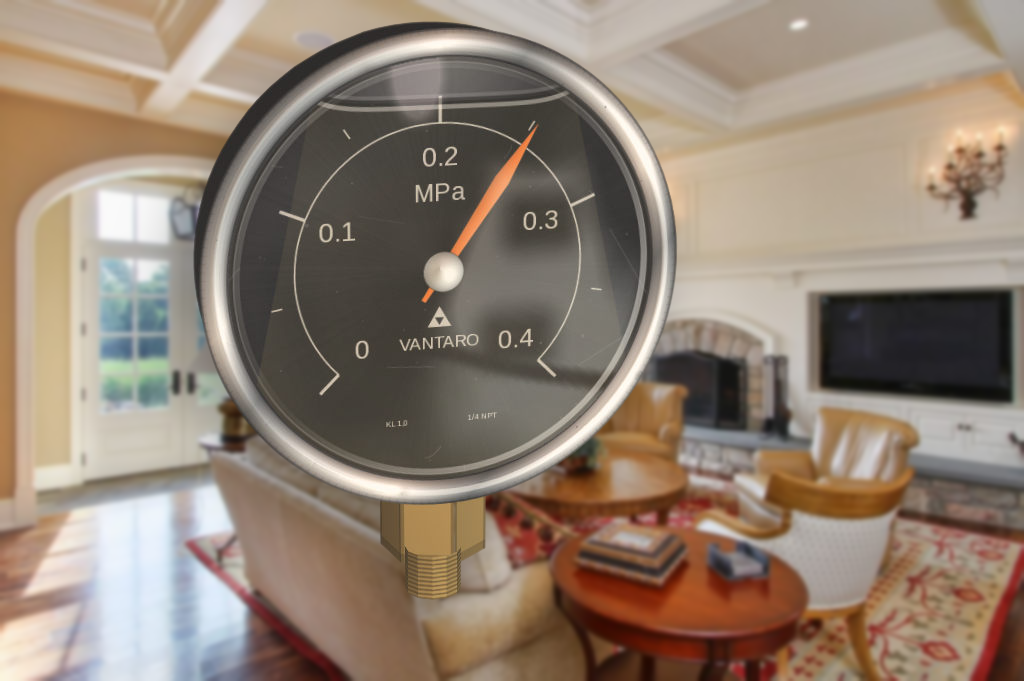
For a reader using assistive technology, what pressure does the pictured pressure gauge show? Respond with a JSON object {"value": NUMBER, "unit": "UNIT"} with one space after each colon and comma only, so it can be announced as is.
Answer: {"value": 0.25, "unit": "MPa"}
